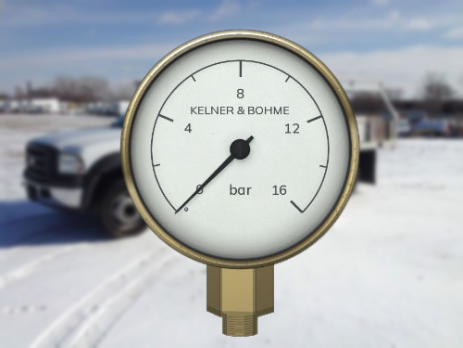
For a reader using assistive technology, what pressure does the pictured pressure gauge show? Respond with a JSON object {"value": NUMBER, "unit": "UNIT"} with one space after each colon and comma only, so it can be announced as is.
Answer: {"value": 0, "unit": "bar"}
